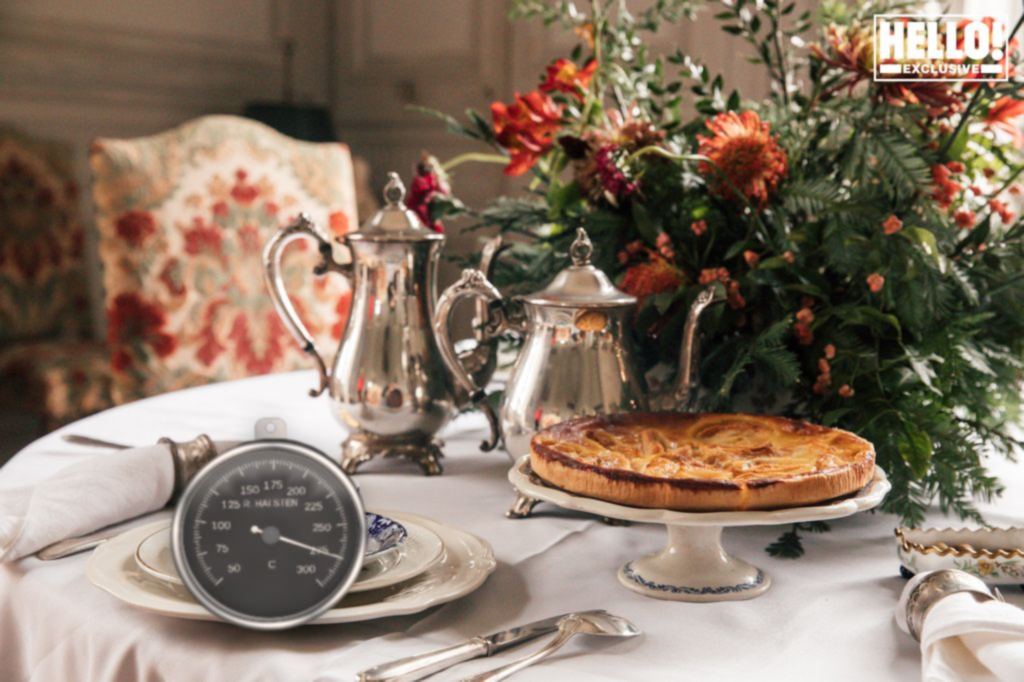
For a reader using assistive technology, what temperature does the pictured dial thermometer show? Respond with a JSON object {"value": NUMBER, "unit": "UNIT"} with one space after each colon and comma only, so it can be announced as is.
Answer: {"value": 275, "unit": "°C"}
